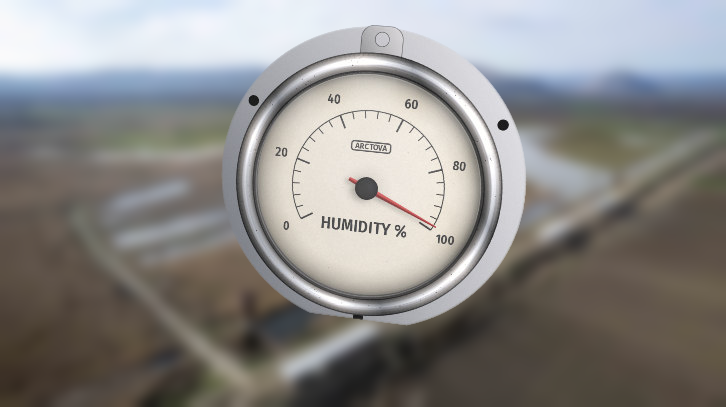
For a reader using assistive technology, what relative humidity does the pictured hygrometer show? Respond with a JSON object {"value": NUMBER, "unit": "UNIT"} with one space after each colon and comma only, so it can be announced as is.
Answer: {"value": 98, "unit": "%"}
